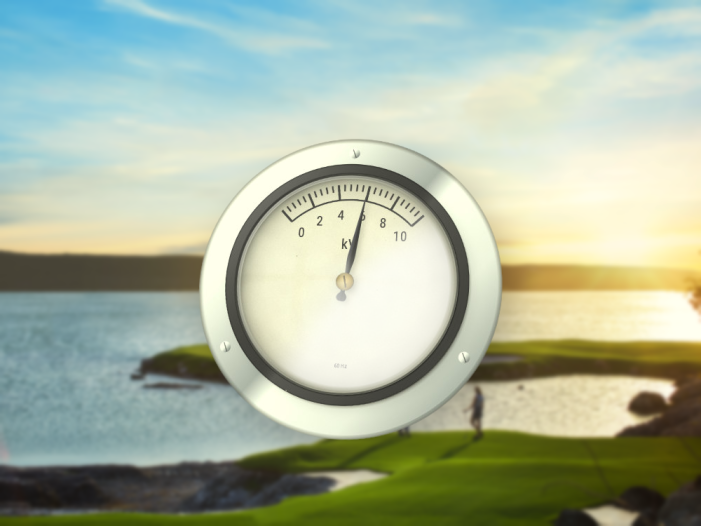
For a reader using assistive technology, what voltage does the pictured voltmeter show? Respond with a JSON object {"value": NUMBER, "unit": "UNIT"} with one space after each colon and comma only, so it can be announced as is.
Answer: {"value": 6, "unit": "kV"}
